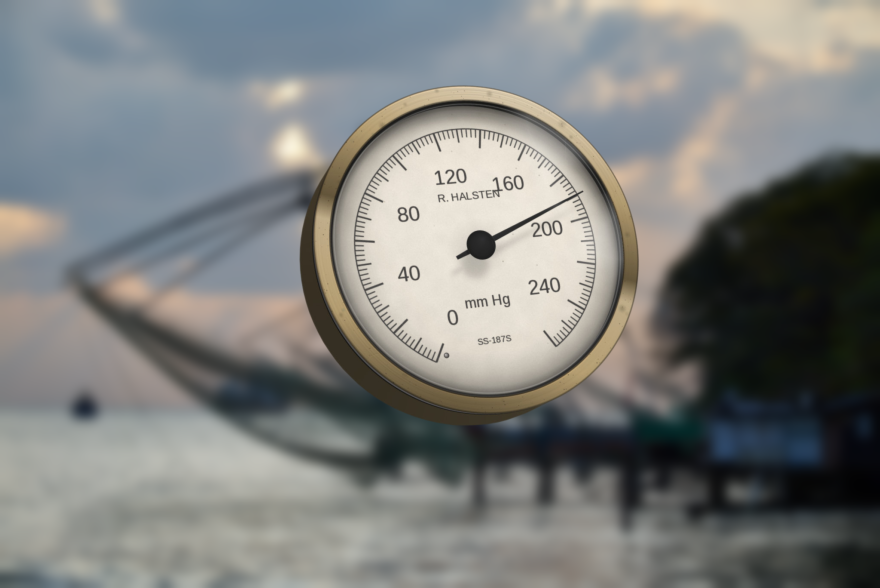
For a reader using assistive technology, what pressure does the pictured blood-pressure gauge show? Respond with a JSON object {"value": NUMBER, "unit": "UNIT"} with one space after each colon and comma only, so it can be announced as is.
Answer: {"value": 190, "unit": "mmHg"}
